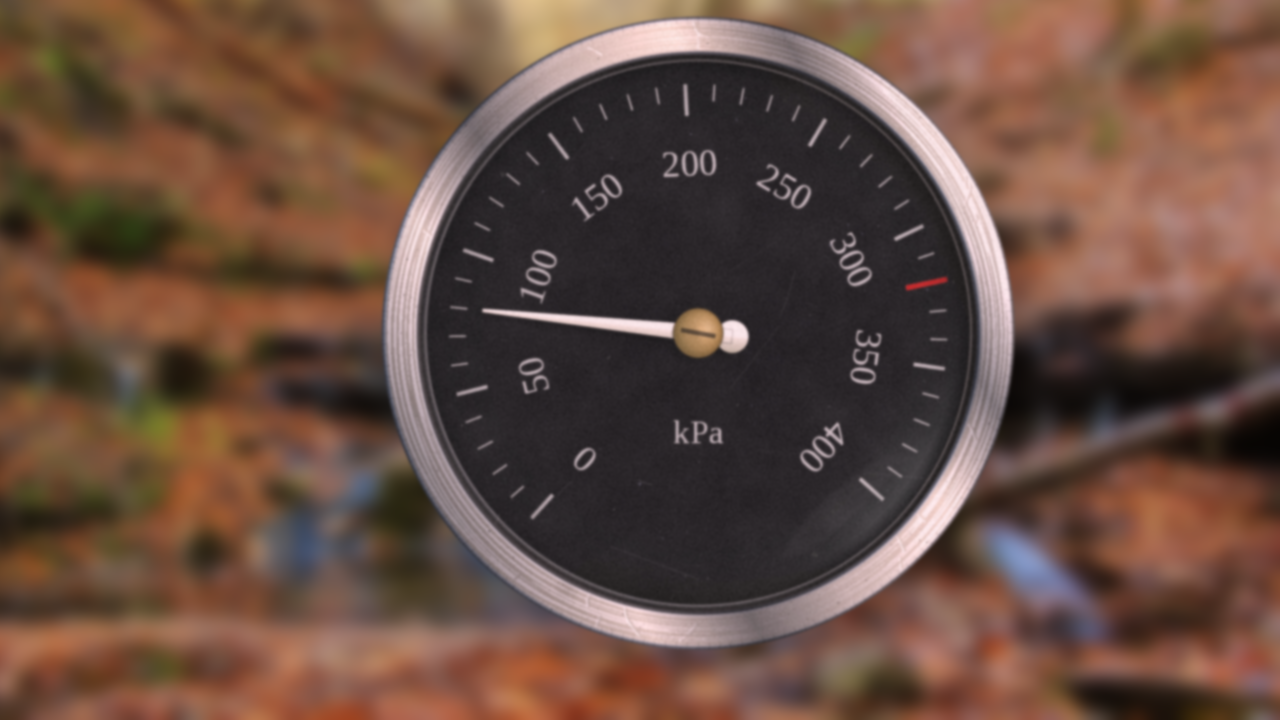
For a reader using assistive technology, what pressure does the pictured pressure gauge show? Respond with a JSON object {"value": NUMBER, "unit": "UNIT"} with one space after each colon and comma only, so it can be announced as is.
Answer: {"value": 80, "unit": "kPa"}
